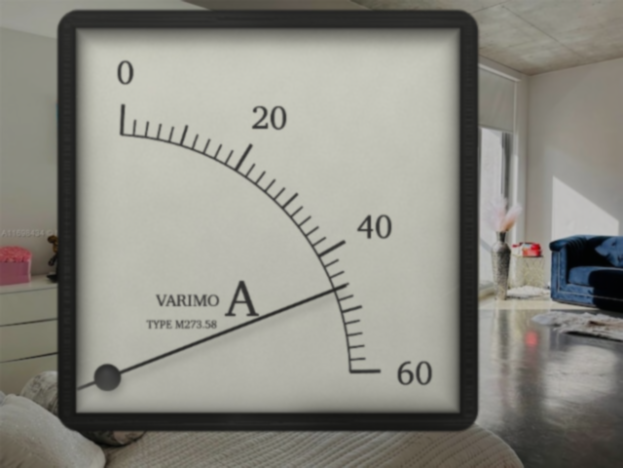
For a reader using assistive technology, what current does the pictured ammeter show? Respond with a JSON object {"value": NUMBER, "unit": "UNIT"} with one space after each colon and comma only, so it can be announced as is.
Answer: {"value": 46, "unit": "A"}
